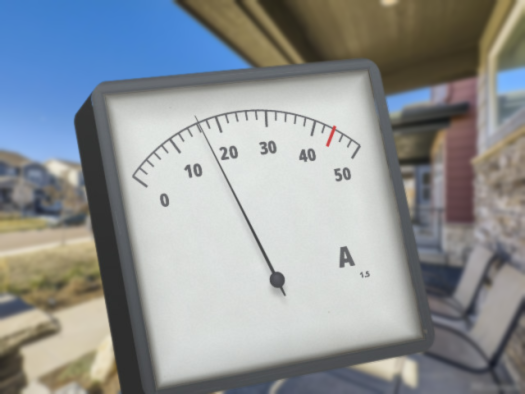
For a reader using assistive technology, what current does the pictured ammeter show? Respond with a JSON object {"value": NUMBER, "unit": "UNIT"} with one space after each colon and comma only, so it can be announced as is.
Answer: {"value": 16, "unit": "A"}
